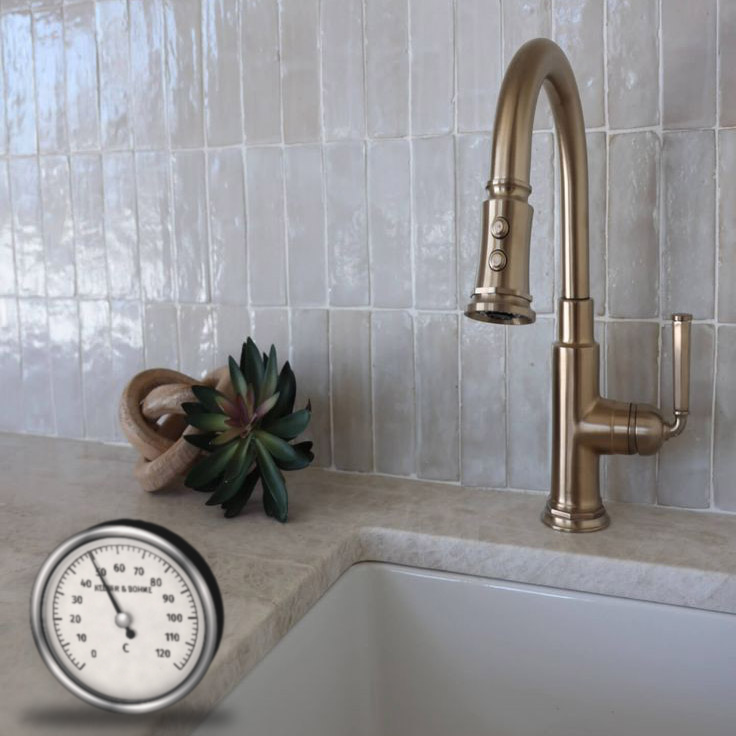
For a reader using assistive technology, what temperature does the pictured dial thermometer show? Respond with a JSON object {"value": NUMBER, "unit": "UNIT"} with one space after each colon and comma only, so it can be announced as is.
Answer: {"value": 50, "unit": "°C"}
